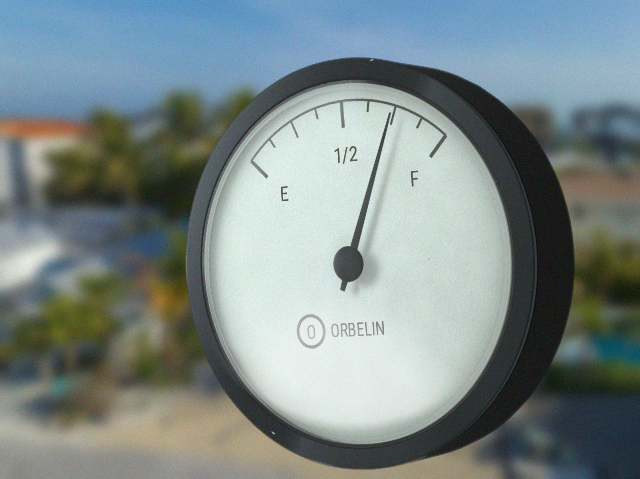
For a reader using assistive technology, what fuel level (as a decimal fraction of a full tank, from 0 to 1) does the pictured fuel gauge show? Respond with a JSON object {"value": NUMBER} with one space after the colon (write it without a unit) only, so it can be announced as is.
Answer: {"value": 0.75}
